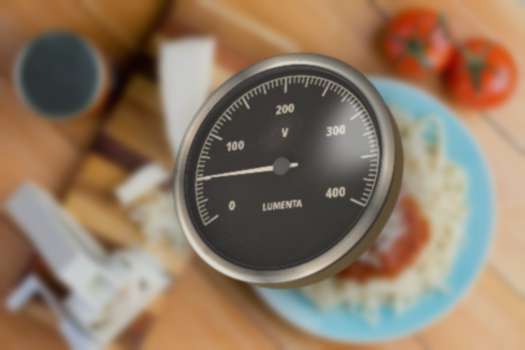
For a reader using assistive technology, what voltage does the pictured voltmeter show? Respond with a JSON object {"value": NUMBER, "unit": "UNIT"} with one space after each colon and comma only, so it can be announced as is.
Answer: {"value": 50, "unit": "V"}
